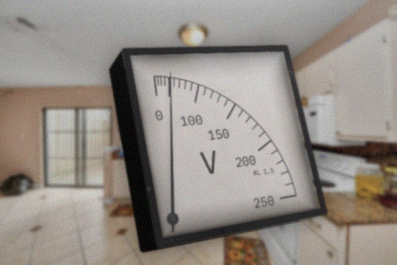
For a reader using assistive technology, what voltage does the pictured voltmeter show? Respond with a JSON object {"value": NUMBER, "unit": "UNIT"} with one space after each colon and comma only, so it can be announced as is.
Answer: {"value": 50, "unit": "V"}
